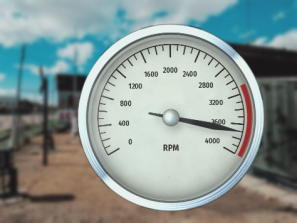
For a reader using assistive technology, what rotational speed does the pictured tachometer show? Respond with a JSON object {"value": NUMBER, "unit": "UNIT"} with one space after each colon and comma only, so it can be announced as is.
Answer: {"value": 3700, "unit": "rpm"}
